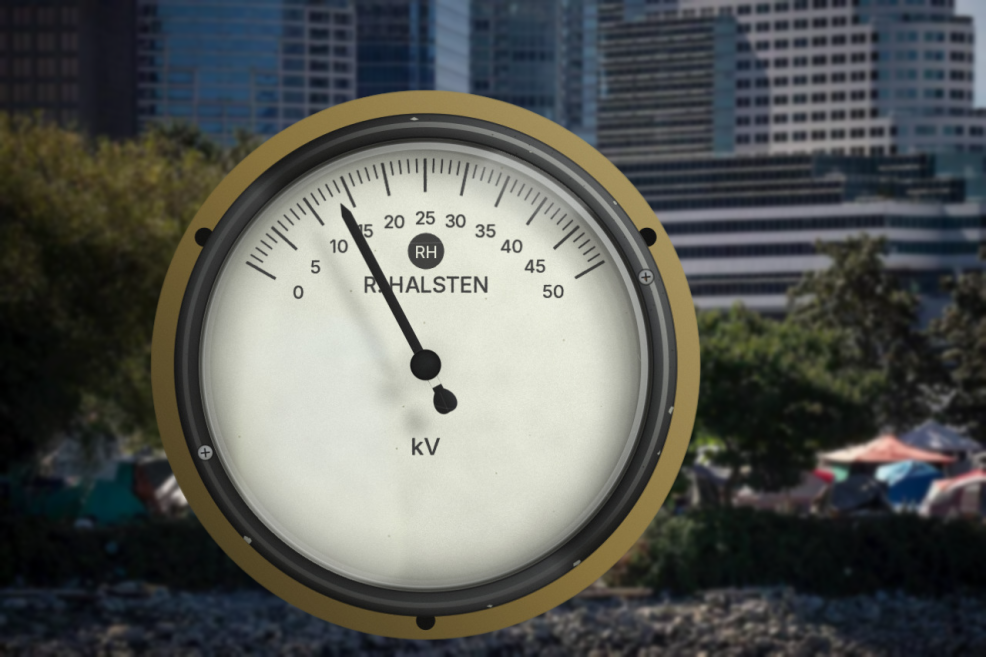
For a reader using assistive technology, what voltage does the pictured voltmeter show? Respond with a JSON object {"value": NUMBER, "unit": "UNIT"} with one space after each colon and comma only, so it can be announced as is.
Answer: {"value": 13.5, "unit": "kV"}
